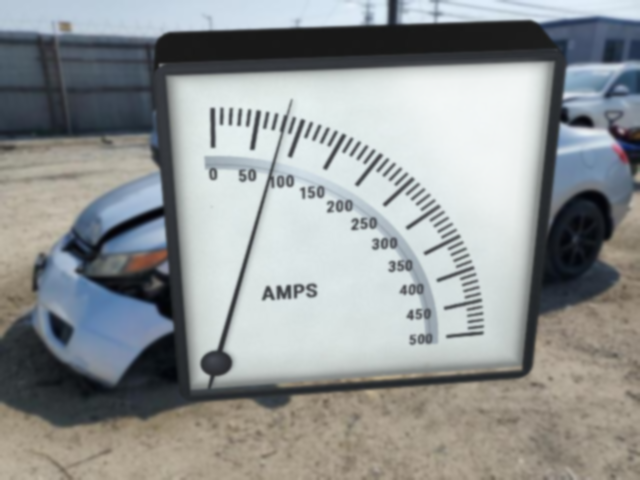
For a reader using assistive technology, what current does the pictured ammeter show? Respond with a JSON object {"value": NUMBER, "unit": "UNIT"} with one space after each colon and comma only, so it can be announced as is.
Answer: {"value": 80, "unit": "A"}
